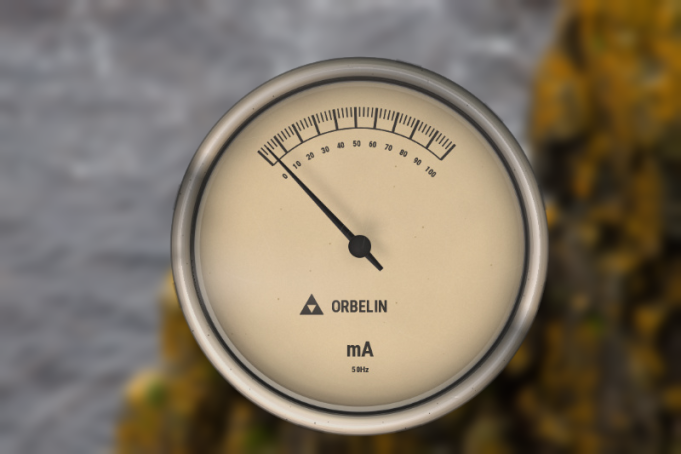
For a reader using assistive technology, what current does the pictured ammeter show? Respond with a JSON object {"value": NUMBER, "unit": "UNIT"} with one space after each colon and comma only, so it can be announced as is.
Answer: {"value": 4, "unit": "mA"}
